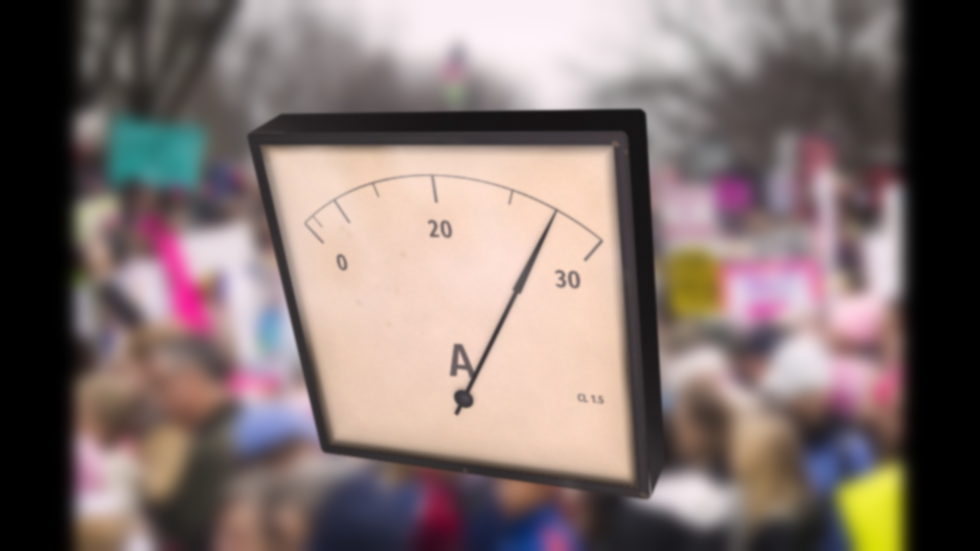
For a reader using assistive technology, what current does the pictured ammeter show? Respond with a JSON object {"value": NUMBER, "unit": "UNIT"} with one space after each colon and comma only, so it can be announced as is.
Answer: {"value": 27.5, "unit": "A"}
